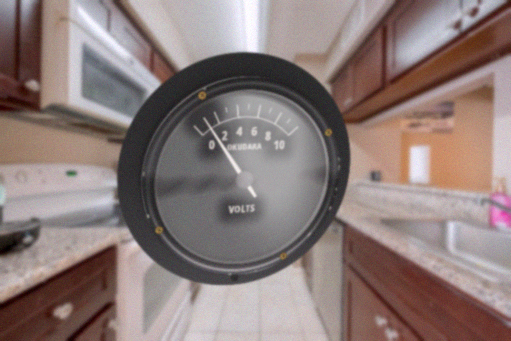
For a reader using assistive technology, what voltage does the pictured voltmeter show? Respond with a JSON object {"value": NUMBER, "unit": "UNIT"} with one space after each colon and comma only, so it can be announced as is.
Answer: {"value": 1, "unit": "V"}
